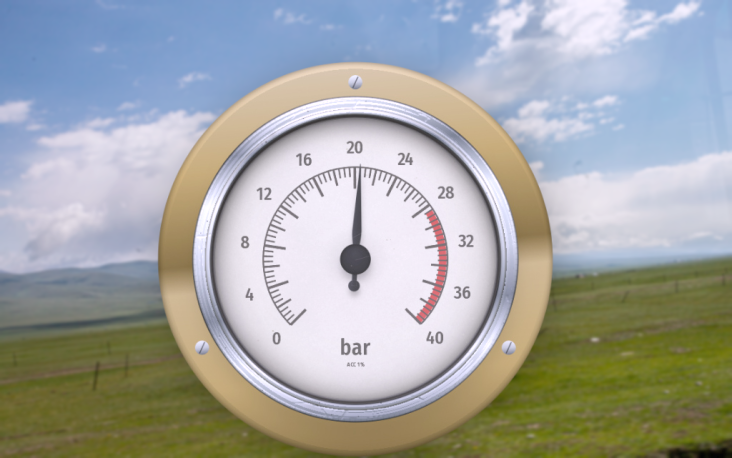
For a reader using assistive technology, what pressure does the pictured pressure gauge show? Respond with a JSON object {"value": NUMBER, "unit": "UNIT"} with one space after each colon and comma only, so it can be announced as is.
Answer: {"value": 20.5, "unit": "bar"}
